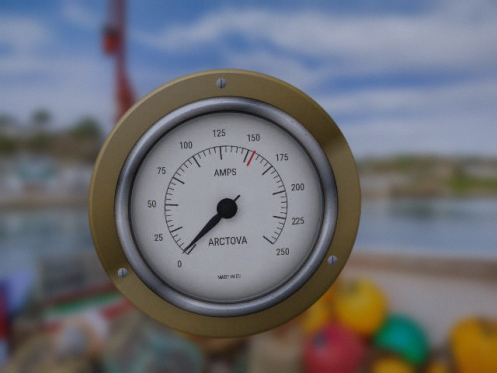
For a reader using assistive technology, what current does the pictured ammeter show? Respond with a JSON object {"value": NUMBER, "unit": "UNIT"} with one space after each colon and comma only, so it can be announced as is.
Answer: {"value": 5, "unit": "A"}
